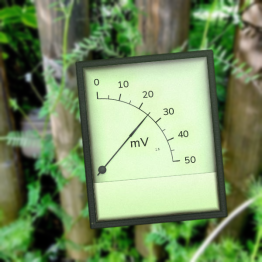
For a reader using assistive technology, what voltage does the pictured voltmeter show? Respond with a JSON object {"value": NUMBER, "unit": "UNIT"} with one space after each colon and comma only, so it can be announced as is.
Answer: {"value": 25, "unit": "mV"}
